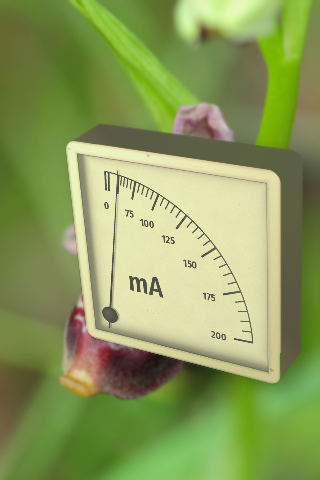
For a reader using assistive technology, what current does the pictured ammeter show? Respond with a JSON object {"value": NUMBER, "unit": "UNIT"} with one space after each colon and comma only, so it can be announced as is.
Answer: {"value": 50, "unit": "mA"}
